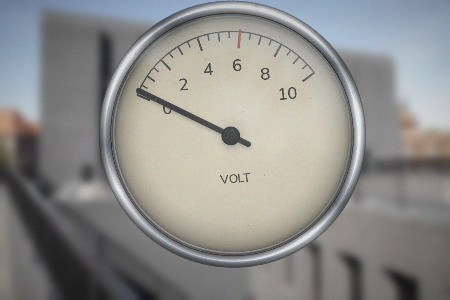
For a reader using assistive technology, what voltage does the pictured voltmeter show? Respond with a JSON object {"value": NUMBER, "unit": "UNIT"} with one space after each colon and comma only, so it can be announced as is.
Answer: {"value": 0.25, "unit": "V"}
